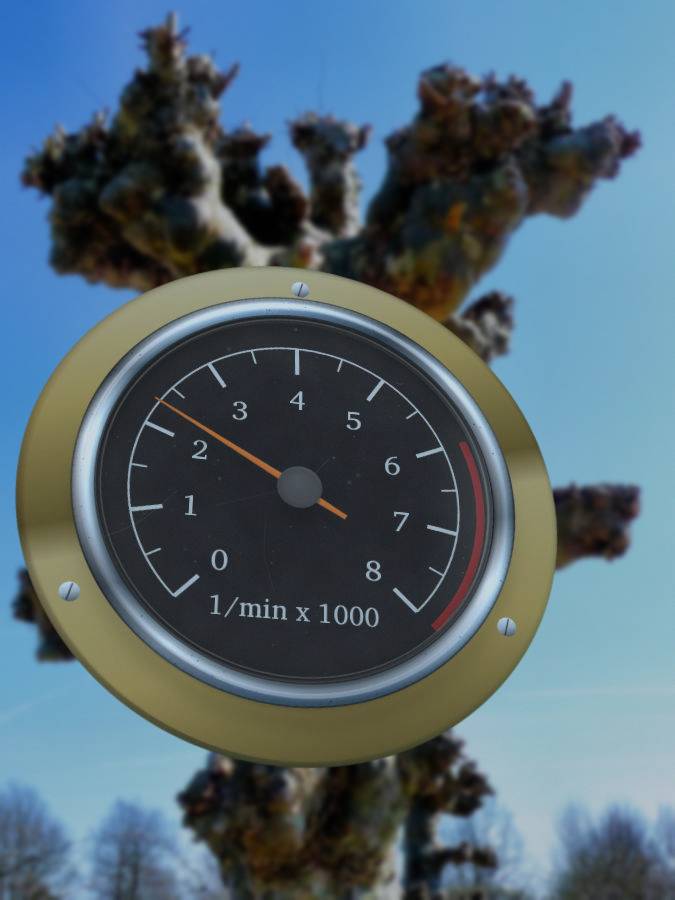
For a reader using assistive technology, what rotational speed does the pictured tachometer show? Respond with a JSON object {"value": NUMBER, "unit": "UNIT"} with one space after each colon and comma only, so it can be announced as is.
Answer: {"value": 2250, "unit": "rpm"}
